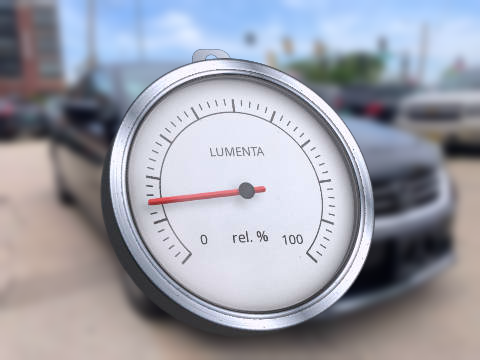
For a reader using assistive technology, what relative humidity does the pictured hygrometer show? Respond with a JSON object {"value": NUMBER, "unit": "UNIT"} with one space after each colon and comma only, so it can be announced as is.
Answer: {"value": 14, "unit": "%"}
